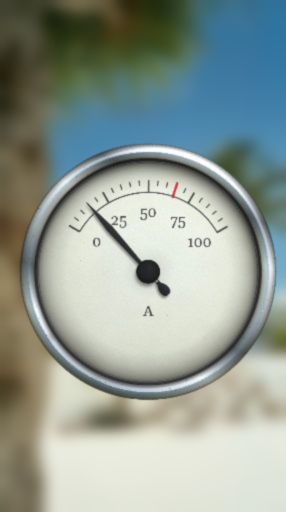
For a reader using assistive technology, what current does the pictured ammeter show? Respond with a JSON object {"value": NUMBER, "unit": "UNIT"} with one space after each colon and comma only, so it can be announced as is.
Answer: {"value": 15, "unit": "A"}
